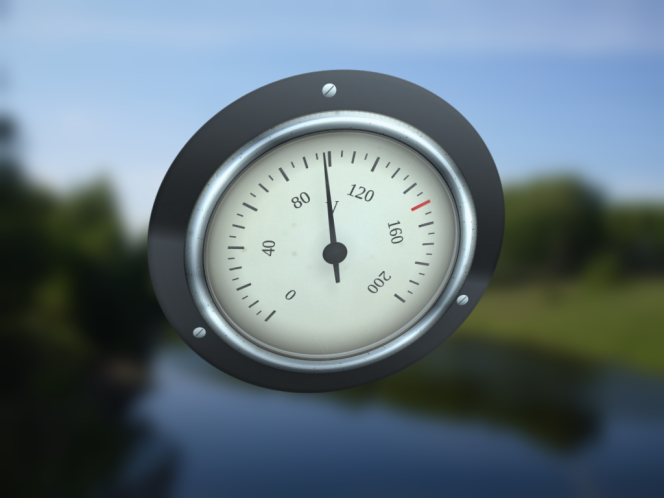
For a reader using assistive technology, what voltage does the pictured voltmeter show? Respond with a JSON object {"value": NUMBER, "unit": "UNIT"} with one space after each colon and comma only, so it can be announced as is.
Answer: {"value": 97.5, "unit": "V"}
